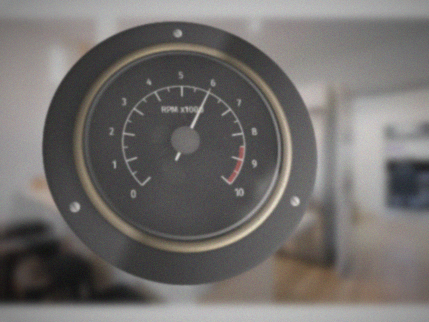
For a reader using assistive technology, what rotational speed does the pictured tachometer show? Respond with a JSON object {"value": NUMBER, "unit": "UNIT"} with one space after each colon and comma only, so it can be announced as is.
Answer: {"value": 6000, "unit": "rpm"}
